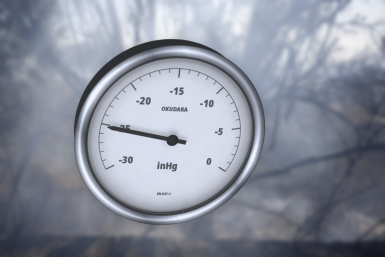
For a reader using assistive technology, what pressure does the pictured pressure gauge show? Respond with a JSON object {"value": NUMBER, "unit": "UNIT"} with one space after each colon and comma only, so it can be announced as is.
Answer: {"value": -25, "unit": "inHg"}
